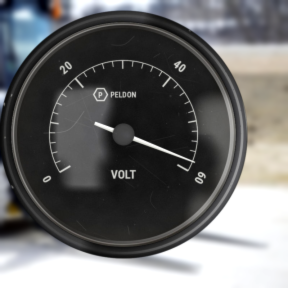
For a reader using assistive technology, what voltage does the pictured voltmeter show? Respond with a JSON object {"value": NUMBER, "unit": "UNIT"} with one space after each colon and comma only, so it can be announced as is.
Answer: {"value": 58, "unit": "V"}
